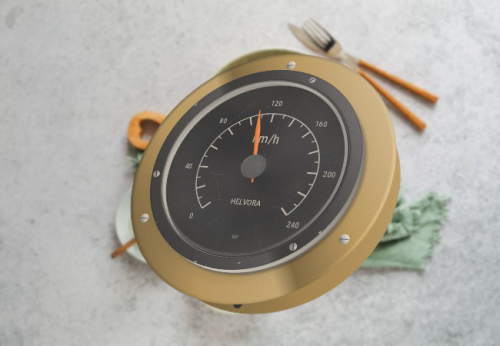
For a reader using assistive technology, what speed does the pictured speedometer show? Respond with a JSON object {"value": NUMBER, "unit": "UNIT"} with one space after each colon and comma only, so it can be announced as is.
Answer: {"value": 110, "unit": "km/h"}
